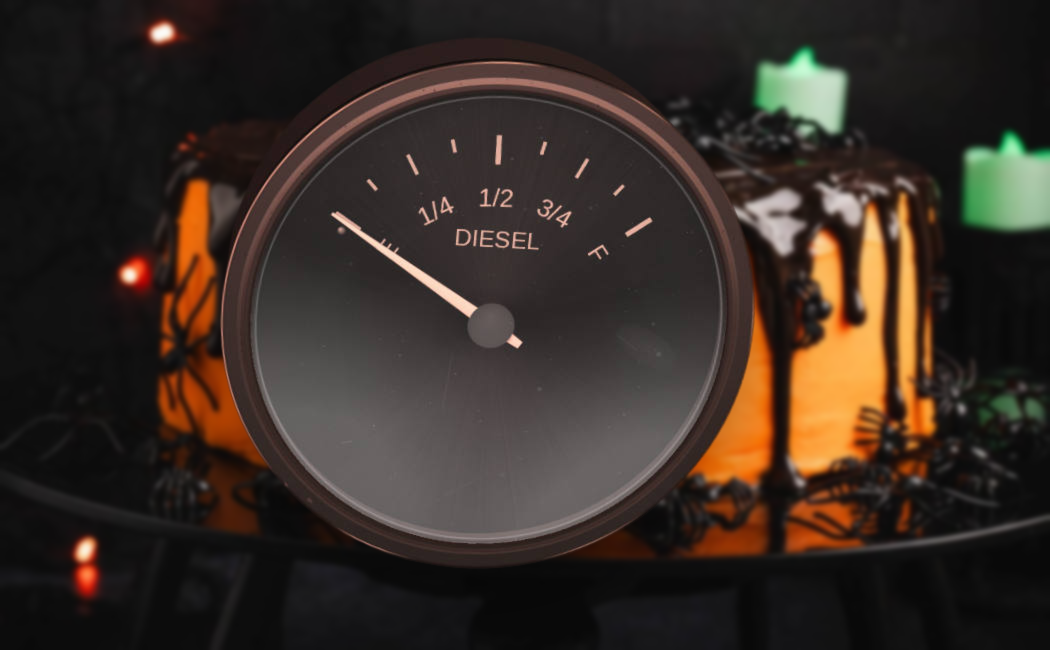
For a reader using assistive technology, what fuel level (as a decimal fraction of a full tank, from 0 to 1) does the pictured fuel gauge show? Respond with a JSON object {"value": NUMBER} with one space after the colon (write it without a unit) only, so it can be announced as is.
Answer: {"value": 0}
